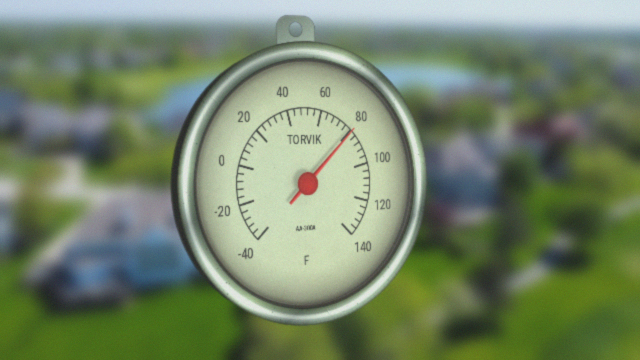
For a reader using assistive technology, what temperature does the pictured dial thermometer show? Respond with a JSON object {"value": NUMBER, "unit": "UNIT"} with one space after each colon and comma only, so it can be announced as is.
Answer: {"value": 80, "unit": "°F"}
